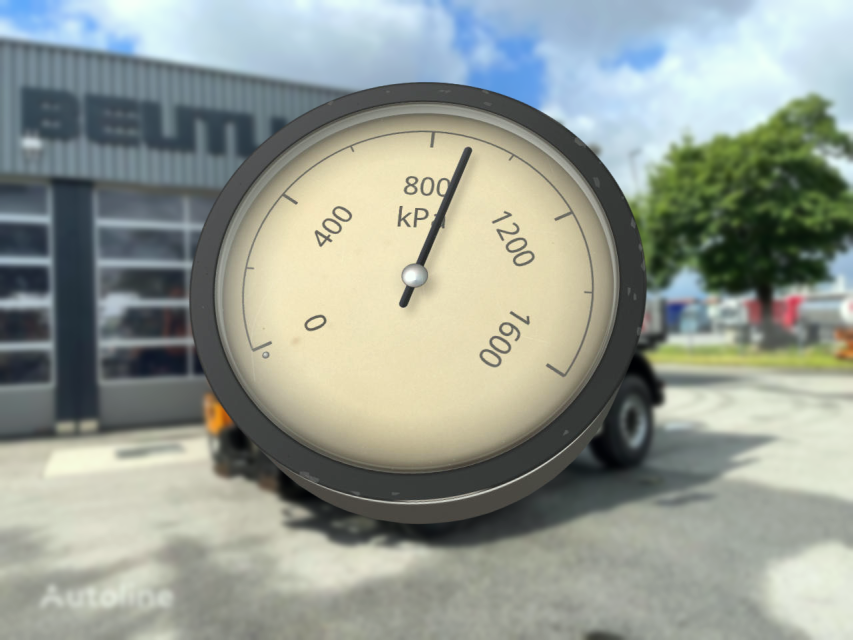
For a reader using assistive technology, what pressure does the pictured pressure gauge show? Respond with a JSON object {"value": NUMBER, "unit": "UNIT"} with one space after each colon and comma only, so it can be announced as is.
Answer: {"value": 900, "unit": "kPa"}
